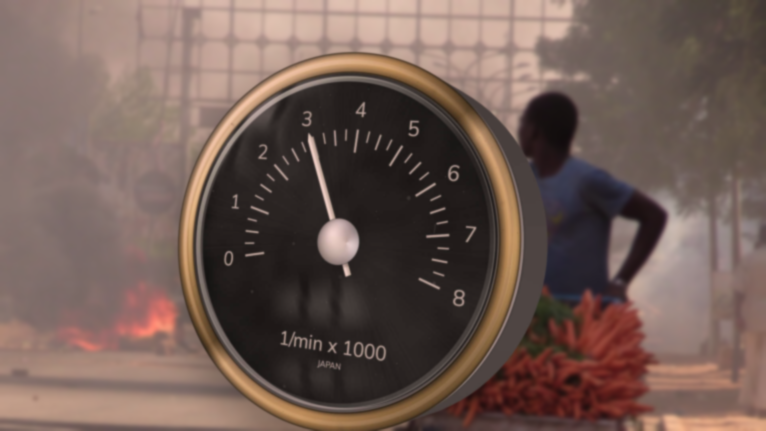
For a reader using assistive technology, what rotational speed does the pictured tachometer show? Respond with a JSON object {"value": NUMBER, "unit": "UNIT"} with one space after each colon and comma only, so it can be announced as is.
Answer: {"value": 3000, "unit": "rpm"}
